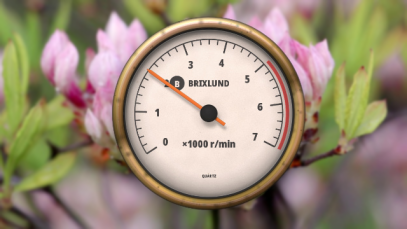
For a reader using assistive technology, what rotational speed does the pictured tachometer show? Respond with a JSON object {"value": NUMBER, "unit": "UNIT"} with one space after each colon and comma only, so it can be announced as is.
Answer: {"value": 2000, "unit": "rpm"}
